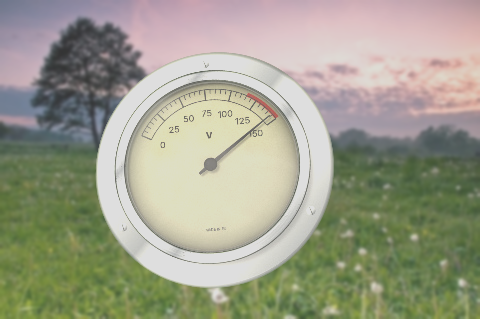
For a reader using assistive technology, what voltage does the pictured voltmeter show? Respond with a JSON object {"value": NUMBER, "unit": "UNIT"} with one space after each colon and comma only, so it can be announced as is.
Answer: {"value": 145, "unit": "V"}
